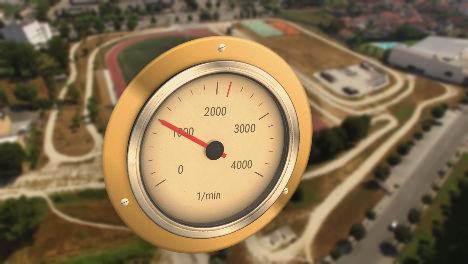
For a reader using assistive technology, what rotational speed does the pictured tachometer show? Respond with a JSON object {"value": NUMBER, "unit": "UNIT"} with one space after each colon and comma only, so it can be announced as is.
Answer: {"value": 1000, "unit": "rpm"}
